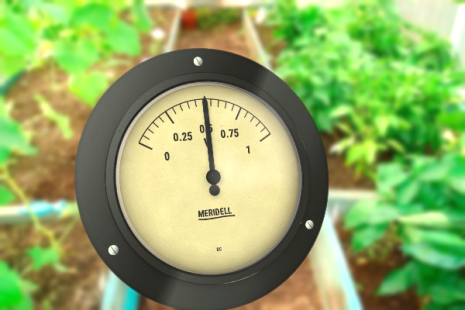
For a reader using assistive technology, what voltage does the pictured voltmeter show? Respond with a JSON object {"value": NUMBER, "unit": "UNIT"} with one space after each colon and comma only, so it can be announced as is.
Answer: {"value": 0.5, "unit": "V"}
